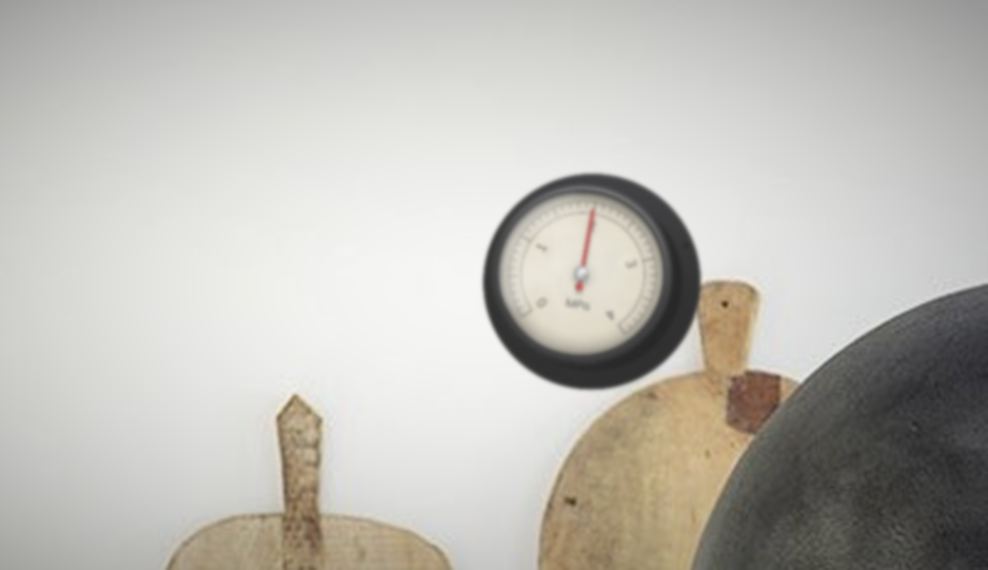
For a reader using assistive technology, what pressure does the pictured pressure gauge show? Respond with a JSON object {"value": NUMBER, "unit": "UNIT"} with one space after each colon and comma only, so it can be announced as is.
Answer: {"value": 2, "unit": "MPa"}
